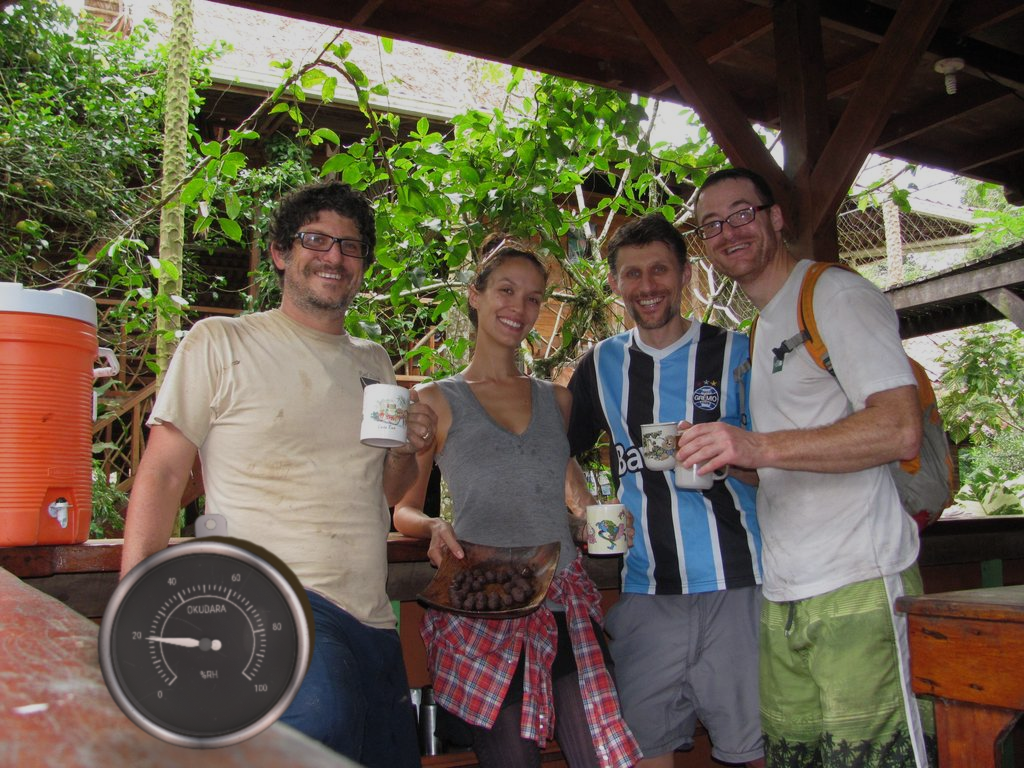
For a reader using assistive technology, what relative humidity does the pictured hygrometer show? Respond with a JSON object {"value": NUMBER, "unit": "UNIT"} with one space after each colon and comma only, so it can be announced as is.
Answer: {"value": 20, "unit": "%"}
